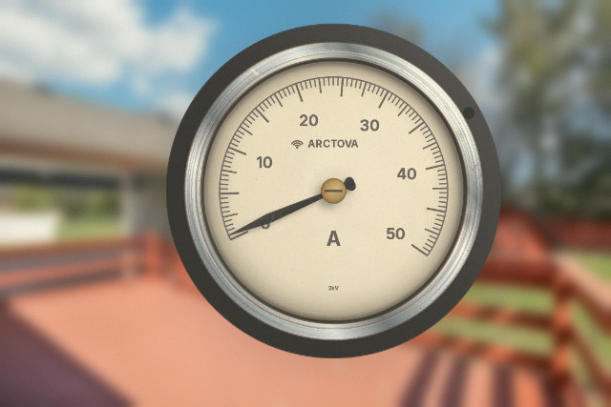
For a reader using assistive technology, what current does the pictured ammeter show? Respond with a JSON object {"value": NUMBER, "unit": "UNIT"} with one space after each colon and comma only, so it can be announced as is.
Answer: {"value": 0.5, "unit": "A"}
